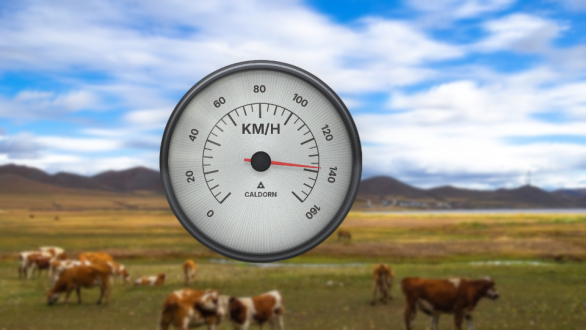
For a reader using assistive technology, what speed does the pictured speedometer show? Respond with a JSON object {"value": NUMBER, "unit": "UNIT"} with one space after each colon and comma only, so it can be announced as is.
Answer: {"value": 137.5, "unit": "km/h"}
